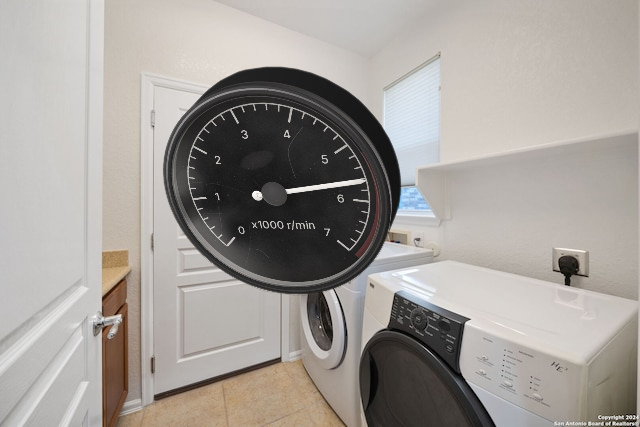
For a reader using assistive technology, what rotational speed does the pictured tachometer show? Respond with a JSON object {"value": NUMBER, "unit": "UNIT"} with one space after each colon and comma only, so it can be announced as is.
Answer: {"value": 5600, "unit": "rpm"}
